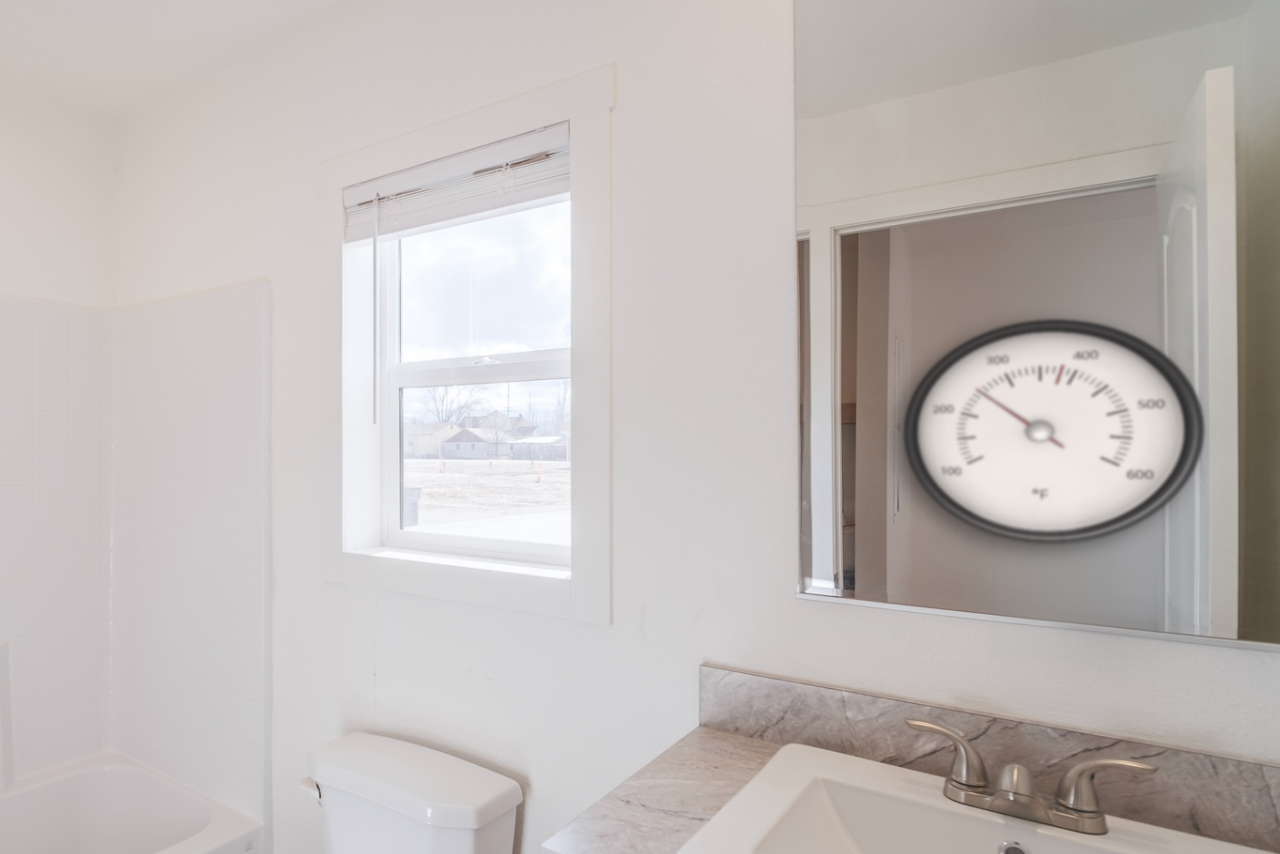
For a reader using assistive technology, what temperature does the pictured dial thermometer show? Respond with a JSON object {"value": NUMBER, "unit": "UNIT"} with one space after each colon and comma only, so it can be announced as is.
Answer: {"value": 250, "unit": "°F"}
